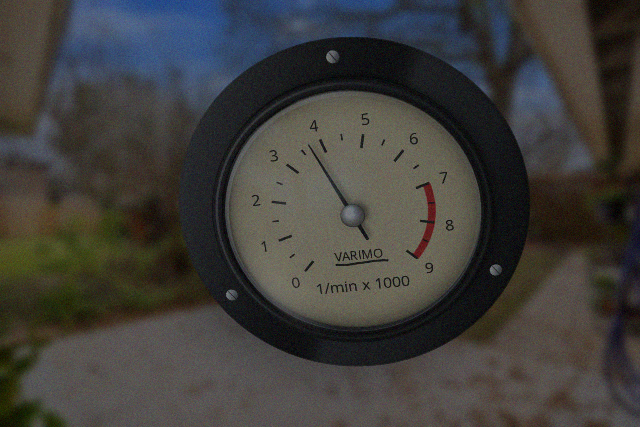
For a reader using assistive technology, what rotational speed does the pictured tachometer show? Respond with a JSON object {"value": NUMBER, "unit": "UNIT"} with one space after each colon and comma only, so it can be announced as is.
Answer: {"value": 3750, "unit": "rpm"}
